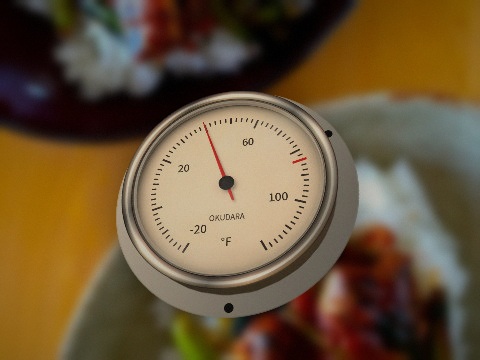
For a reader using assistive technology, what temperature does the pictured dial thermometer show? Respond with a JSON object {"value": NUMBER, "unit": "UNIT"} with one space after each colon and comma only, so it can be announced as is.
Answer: {"value": 40, "unit": "°F"}
